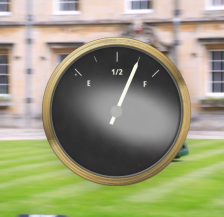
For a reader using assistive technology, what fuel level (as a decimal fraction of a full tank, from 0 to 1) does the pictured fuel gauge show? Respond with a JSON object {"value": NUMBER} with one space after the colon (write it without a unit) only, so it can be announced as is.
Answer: {"value": 0.75}
